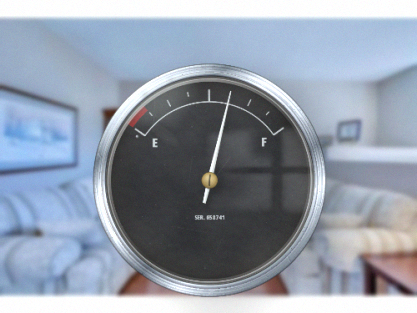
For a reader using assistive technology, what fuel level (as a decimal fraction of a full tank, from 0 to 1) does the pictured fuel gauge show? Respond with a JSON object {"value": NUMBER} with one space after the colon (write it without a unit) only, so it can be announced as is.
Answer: {"value": 0.625}
